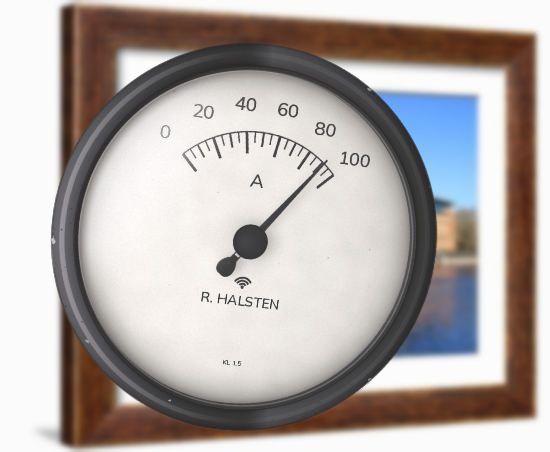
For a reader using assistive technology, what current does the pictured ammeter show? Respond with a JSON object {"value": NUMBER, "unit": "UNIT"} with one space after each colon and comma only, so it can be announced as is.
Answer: {"value": 90, "unit": "A"}
